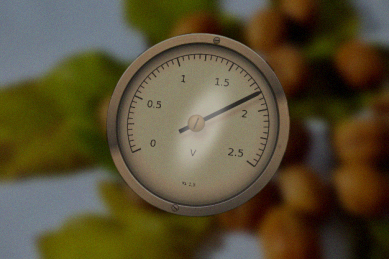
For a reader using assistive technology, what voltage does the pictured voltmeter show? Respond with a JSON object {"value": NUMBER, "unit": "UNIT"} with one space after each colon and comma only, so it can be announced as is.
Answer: {"value": 1.85, "unit": "V"}
